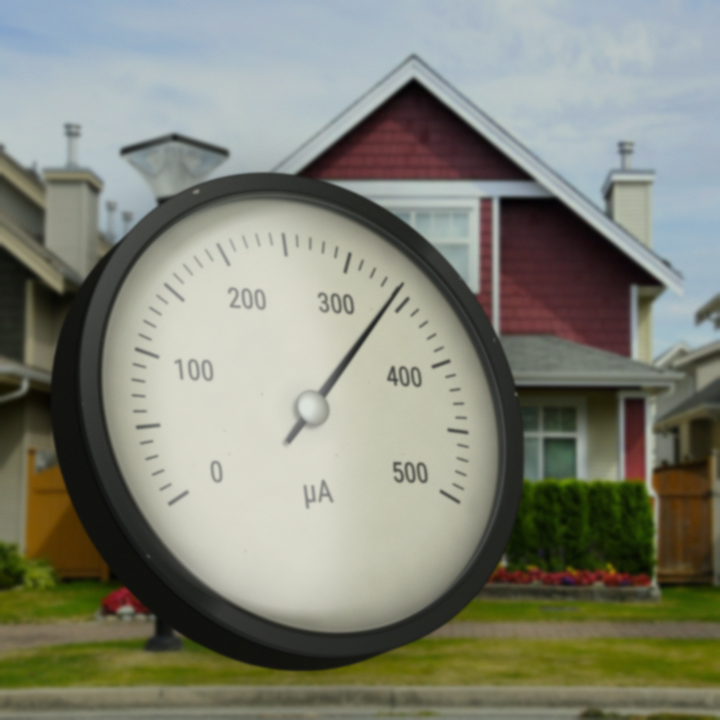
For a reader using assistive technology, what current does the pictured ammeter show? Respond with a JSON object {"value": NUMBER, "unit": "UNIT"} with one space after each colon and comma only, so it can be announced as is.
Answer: {"value": 340, "unit": "µA"}
